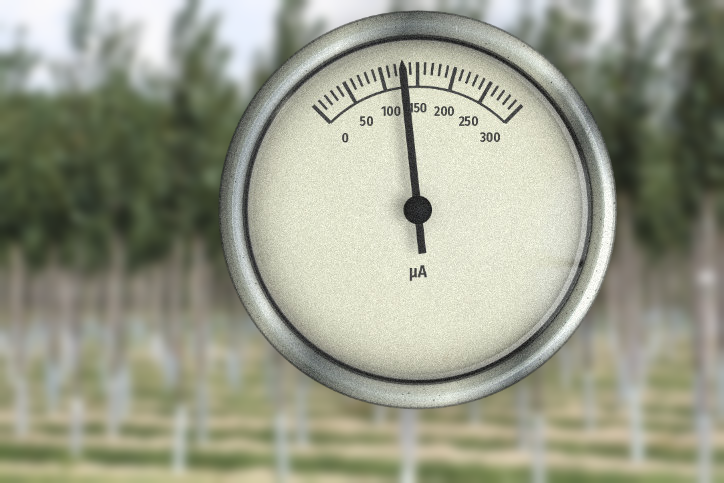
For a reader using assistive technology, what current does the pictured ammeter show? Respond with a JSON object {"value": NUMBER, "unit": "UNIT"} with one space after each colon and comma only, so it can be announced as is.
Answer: {"value": 130, "unit": "µA"}
